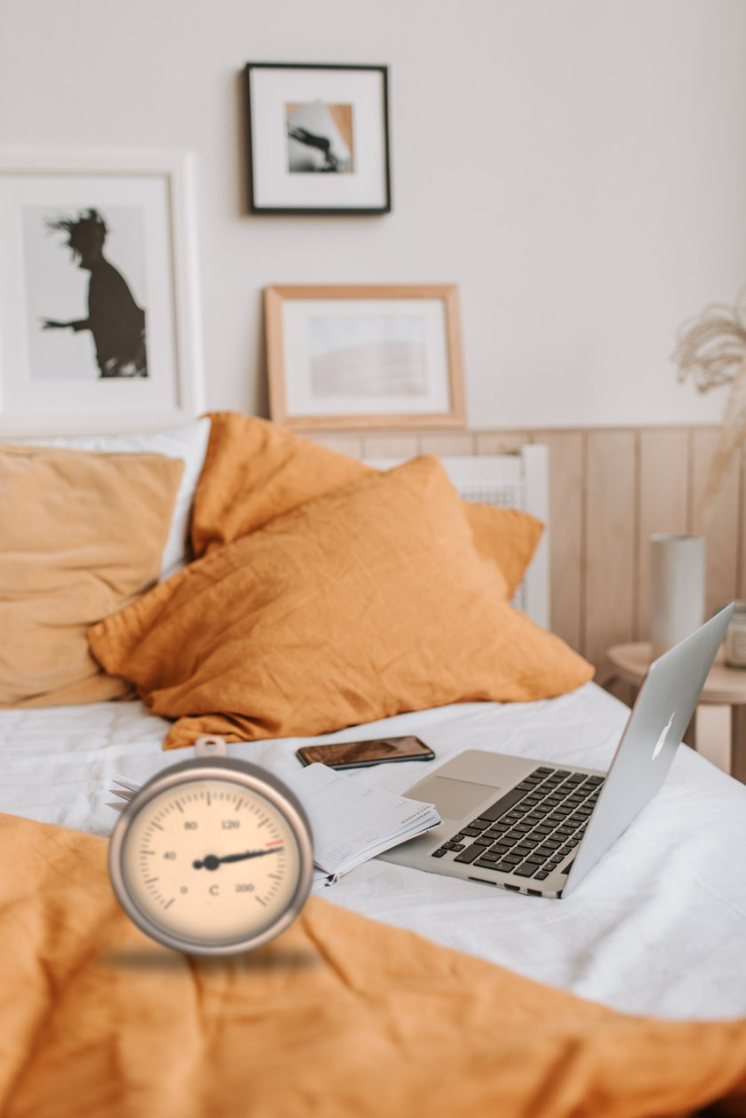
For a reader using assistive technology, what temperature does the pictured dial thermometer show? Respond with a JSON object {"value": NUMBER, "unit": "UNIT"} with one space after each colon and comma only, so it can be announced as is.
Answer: {"value": 160, "unit": "°C"}
